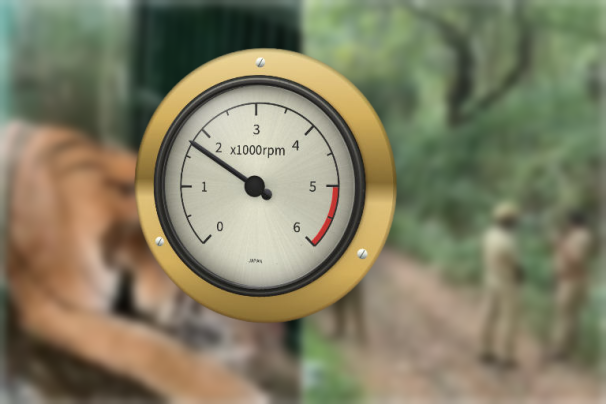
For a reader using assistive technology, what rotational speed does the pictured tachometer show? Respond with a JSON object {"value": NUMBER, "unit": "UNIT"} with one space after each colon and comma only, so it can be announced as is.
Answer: {"value": 1750, "unit": "rpm"}
